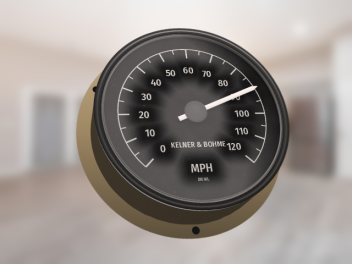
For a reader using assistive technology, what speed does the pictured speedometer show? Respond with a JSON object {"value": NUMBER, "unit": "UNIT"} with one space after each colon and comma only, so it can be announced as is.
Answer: {"value": 90, "unit": "mph"}
